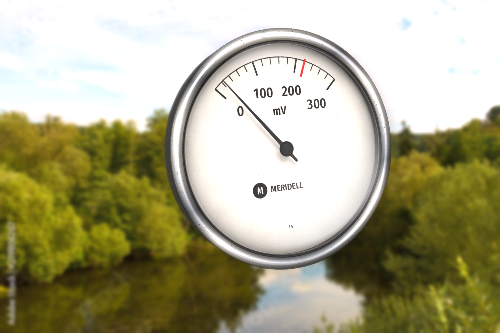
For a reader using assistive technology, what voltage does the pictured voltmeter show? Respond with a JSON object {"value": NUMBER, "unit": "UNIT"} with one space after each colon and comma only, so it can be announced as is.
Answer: {"value": 20, "unit": "mV"}
